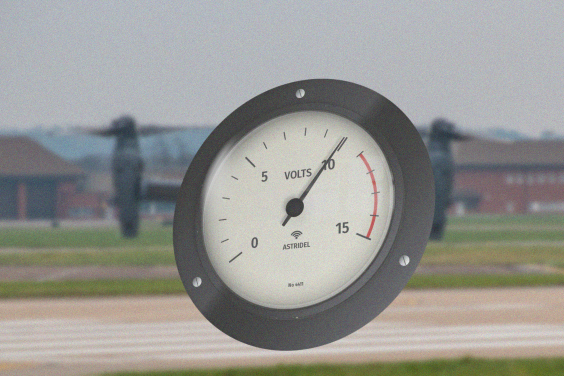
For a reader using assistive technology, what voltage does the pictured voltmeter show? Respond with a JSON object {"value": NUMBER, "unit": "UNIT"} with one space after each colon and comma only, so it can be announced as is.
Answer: {"value": 10, "unit": "V"}
